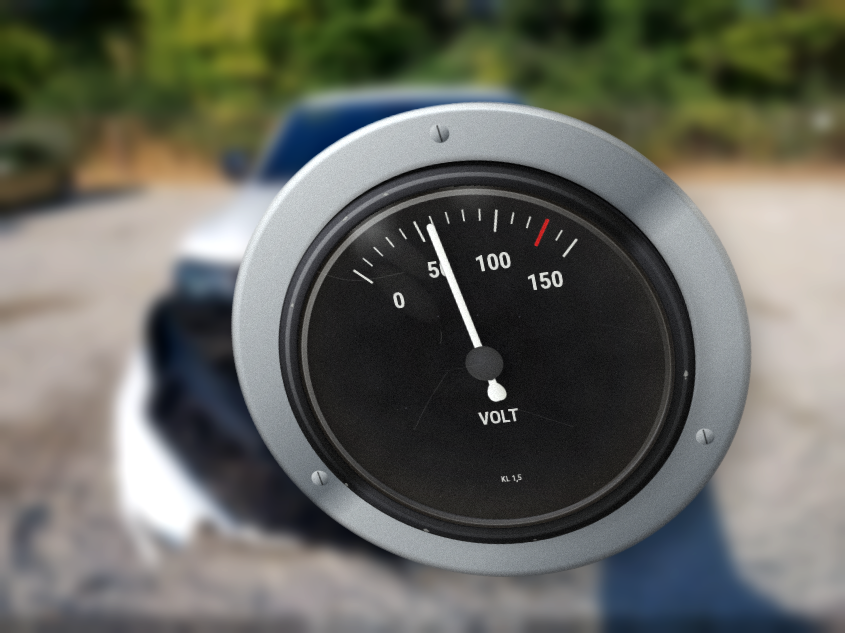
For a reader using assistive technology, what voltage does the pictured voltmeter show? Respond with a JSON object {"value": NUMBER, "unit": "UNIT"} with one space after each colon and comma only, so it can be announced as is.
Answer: {"value": 60, "unit": "V"}
